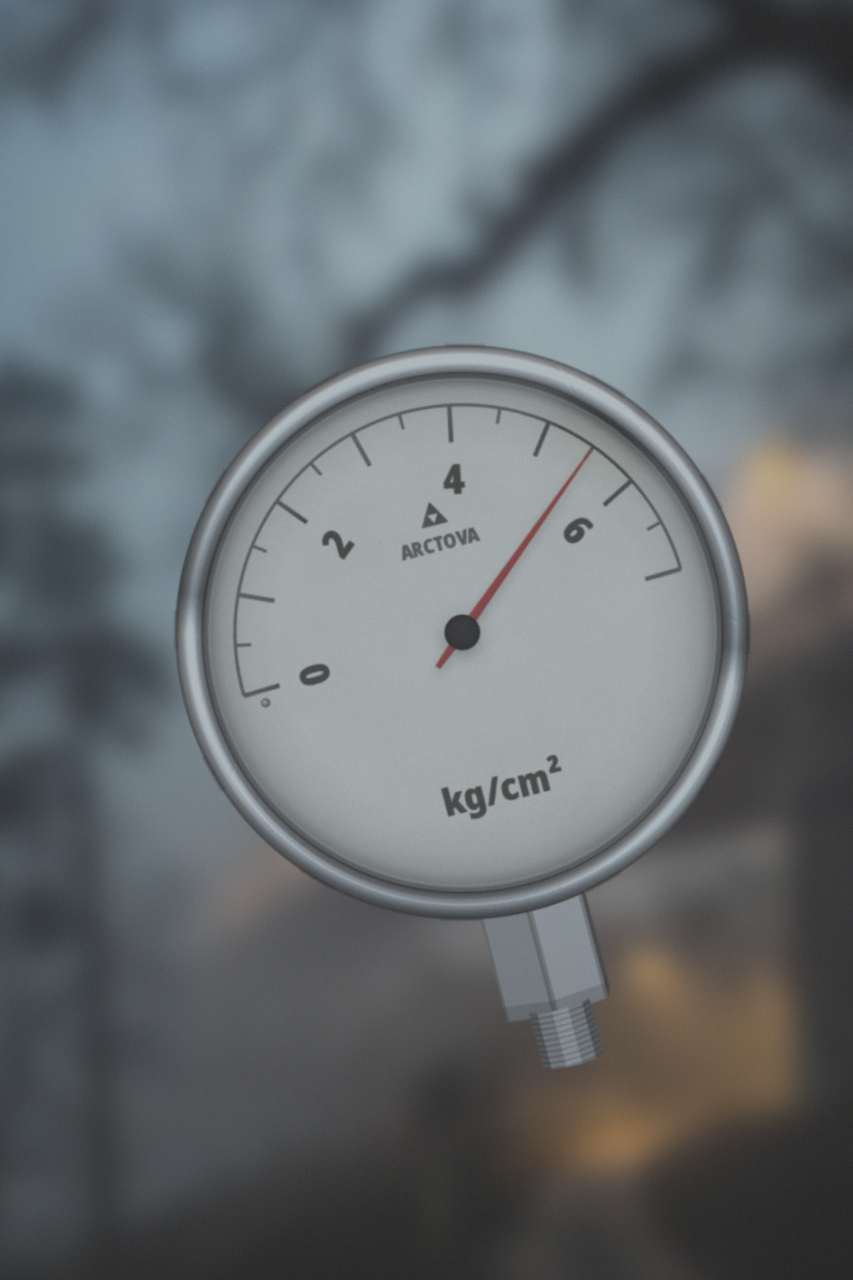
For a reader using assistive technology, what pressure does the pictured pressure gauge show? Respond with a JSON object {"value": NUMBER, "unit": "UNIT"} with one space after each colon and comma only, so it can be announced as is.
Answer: {"value": 5.5, "unit": "kg/cm²"}
